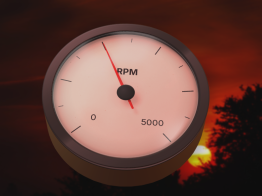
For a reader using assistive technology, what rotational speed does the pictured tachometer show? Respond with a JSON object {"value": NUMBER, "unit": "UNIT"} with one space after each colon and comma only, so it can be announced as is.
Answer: {"value": 2000, "unit": "rpm"}
